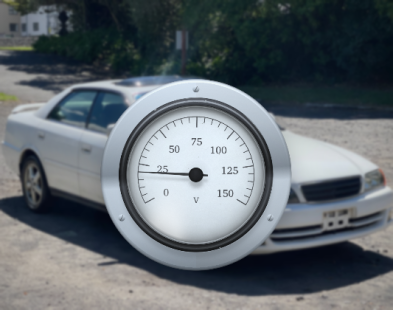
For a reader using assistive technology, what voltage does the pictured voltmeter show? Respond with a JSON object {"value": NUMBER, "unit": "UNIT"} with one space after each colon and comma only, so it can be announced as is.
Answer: {"value": 20, "unit": "V"}
